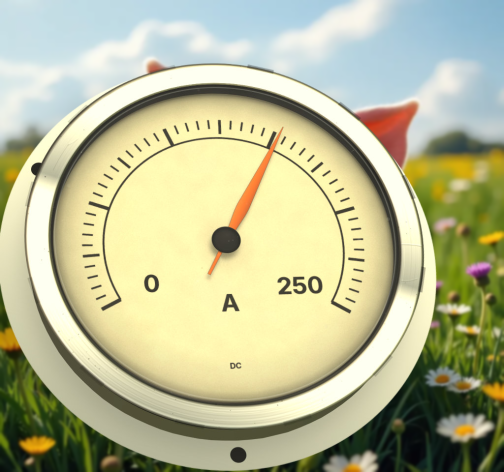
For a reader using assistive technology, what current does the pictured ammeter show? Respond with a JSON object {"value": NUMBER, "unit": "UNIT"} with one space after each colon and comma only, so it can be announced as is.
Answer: {"value": 152.5, "unit": "A"}
